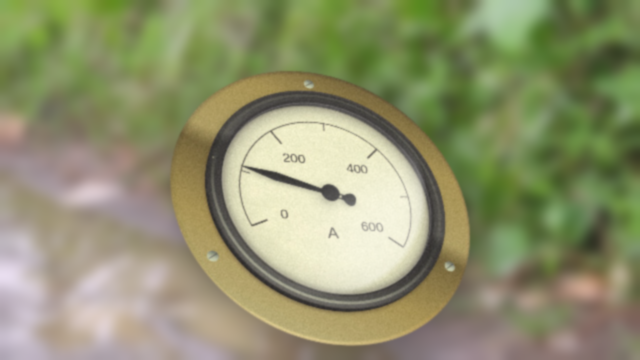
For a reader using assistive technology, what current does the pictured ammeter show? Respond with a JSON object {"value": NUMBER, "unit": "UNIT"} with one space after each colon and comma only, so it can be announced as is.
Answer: {"value": 100, "unit": "A"}
